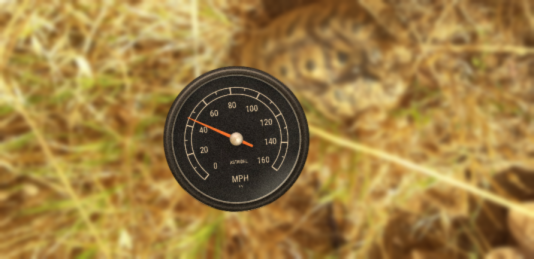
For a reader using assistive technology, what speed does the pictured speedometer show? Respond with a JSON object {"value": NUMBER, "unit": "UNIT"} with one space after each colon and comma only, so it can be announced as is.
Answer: {"value": 45, "unit": "mph"}
